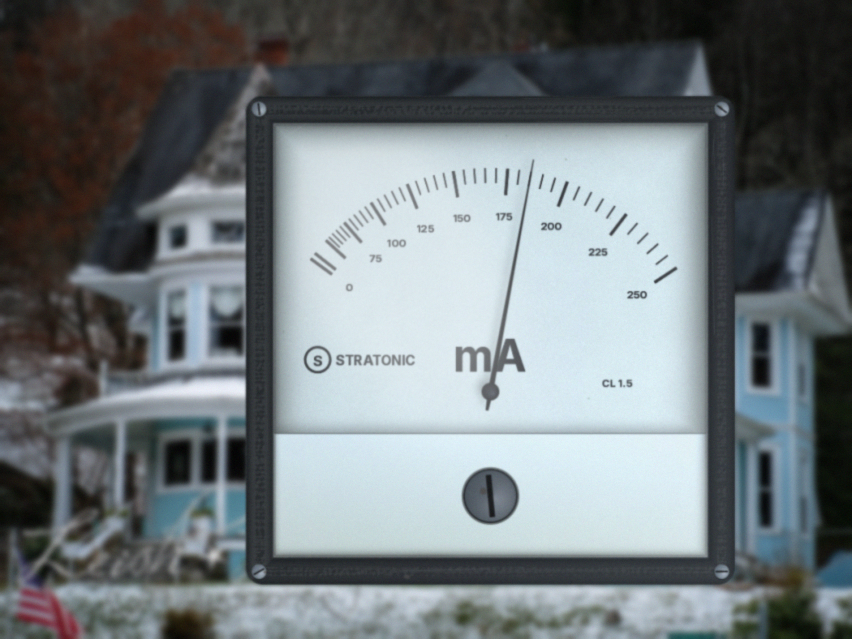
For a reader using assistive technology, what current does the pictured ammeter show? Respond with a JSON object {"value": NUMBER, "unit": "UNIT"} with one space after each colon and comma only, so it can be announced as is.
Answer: {"value": 185, "unit": "mA"}
